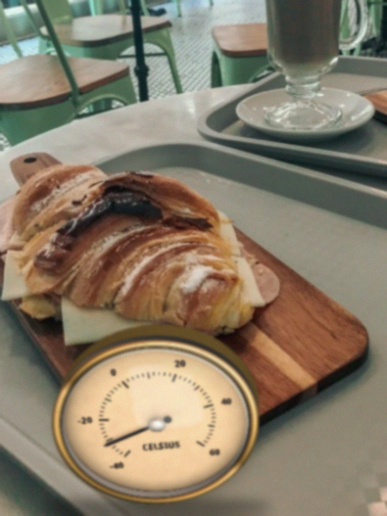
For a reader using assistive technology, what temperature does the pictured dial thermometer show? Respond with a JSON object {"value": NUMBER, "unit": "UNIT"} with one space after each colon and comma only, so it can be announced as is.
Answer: {"value": -30, "unit": "°C"}
